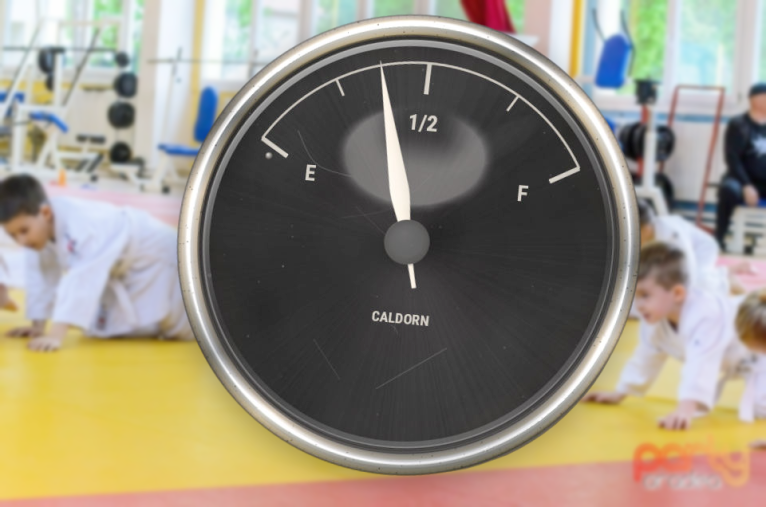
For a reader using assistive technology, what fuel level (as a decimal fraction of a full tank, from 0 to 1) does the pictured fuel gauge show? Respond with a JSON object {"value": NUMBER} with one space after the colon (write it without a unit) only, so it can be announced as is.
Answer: {"value": 0.375}
